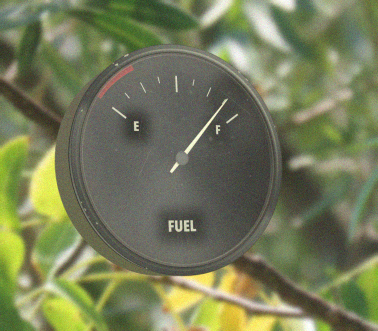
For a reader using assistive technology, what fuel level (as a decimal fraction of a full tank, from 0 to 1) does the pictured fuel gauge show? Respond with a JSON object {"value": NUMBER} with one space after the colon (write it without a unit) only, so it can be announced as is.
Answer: {"value": 0.875}
